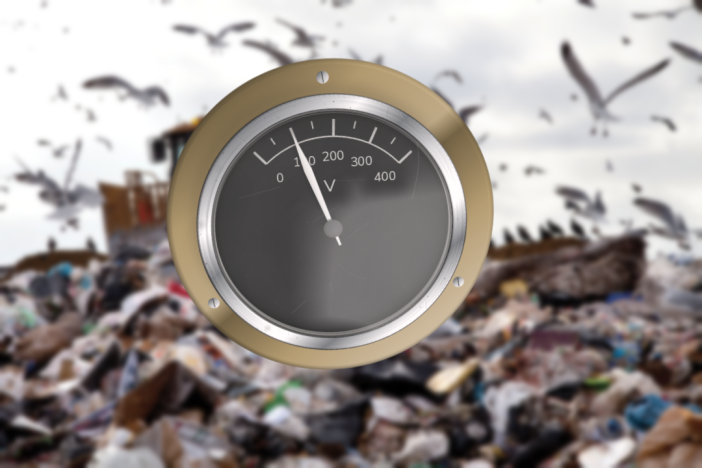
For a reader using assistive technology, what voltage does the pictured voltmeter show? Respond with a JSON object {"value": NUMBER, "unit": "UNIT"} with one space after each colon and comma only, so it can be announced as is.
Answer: {"value": 100, "unit": "V"}
